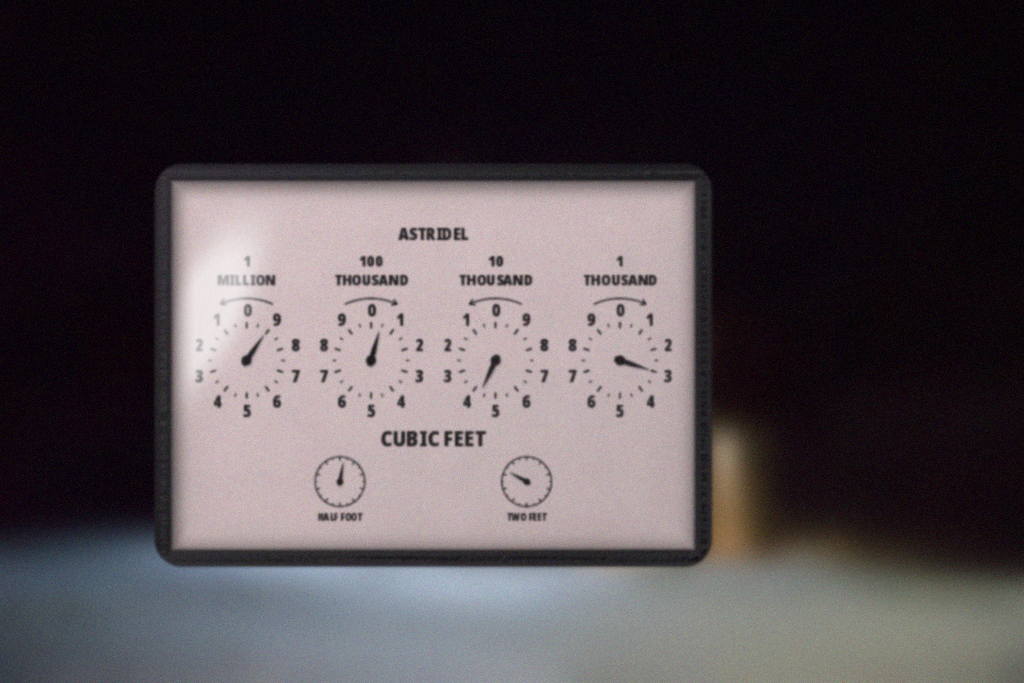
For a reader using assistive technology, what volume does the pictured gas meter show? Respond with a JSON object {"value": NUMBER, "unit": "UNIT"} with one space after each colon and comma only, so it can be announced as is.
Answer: {"value": 904300, "unit": "ft³"}
